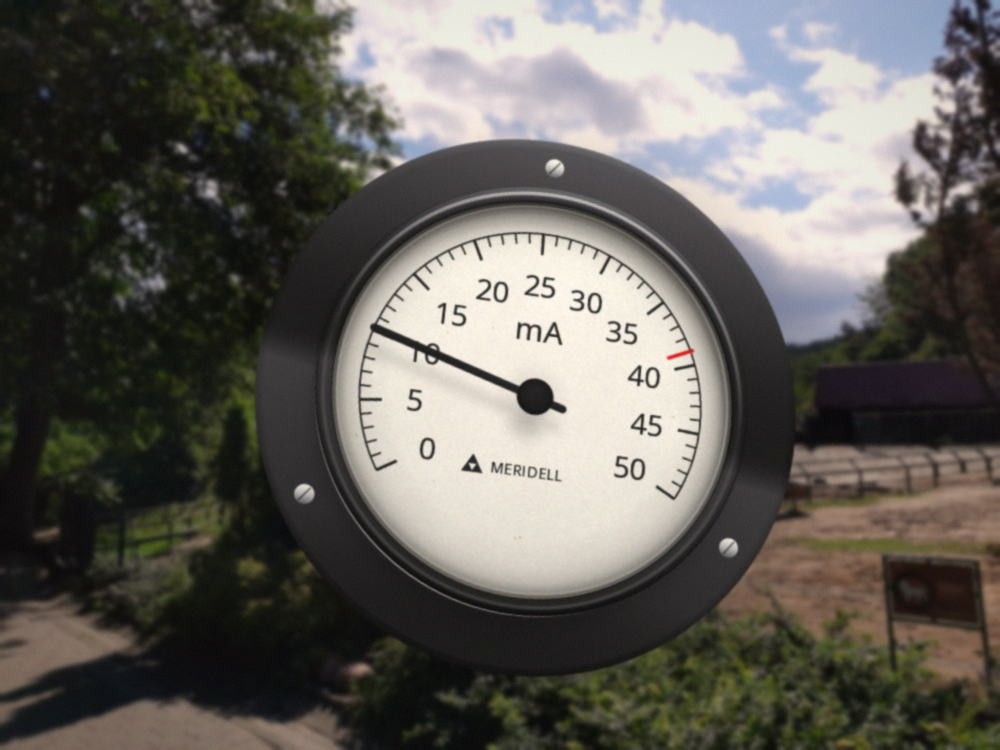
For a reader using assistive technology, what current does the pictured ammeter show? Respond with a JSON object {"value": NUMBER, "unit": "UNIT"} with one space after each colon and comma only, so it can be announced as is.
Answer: {"value": 10, "unit": "mA"}
